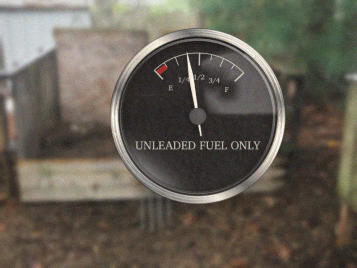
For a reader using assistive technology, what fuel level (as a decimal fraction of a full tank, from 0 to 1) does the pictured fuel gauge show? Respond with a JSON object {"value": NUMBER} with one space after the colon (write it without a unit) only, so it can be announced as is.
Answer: {"value": 0.375}
